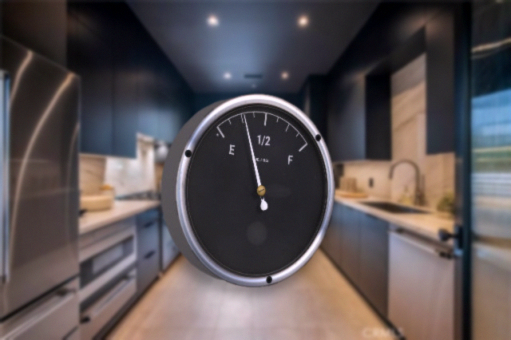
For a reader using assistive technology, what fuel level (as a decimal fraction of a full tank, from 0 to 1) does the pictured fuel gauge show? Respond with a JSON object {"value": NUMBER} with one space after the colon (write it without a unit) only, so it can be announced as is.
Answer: {"value": 0.25}
